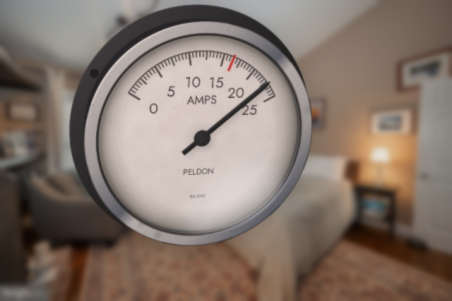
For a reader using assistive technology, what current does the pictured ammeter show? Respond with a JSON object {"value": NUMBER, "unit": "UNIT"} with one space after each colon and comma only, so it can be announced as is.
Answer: {"value": 22.5, "unit": "A"}
